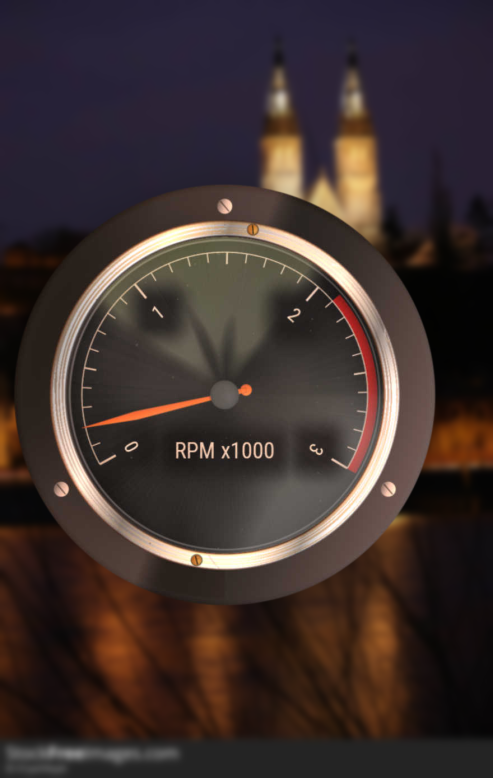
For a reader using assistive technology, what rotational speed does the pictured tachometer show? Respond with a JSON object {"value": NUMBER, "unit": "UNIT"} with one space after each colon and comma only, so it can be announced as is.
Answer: {"value": 200, "unit": "rpm"}
